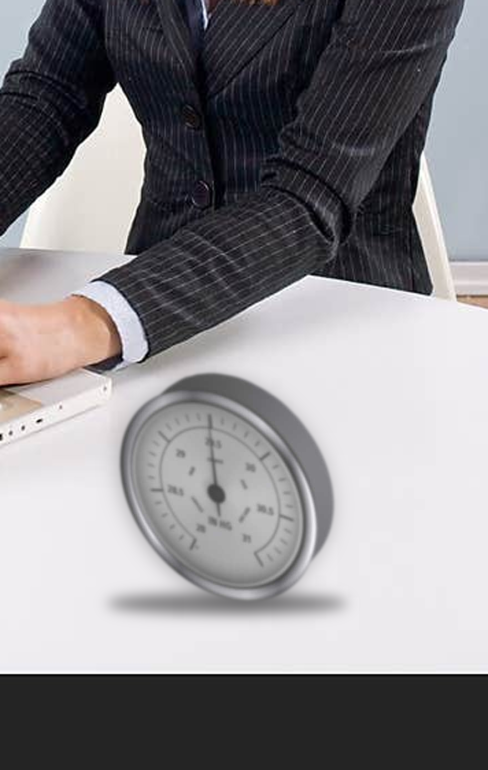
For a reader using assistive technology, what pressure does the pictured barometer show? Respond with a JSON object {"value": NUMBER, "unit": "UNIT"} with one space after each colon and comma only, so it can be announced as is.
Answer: {"value": 29.5, "unit": "inHg"}
